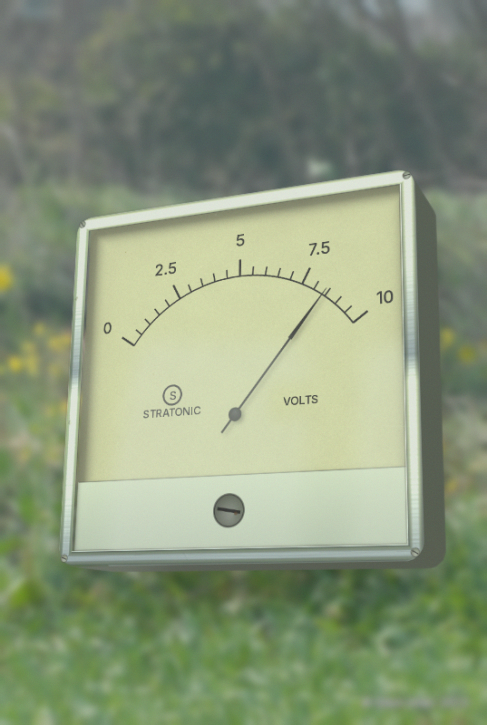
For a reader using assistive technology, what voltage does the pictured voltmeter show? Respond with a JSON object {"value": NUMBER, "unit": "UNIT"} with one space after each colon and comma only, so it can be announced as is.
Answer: {"value": 8.5, "unit": "V"}
